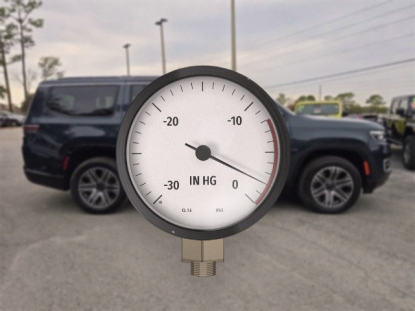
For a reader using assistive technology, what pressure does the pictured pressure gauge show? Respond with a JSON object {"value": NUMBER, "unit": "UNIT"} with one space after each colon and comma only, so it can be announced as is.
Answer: {"value": -2, "unit": "inHg"}
